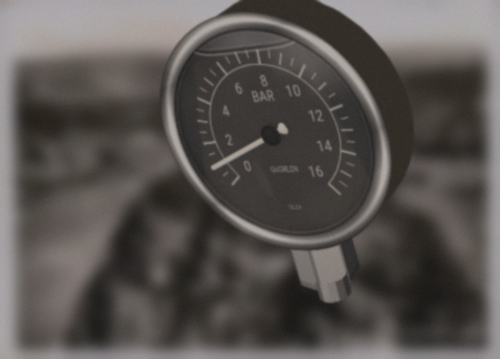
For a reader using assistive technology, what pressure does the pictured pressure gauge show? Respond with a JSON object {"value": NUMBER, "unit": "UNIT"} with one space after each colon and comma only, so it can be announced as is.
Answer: {"value": 1, "unit": "bar"}
